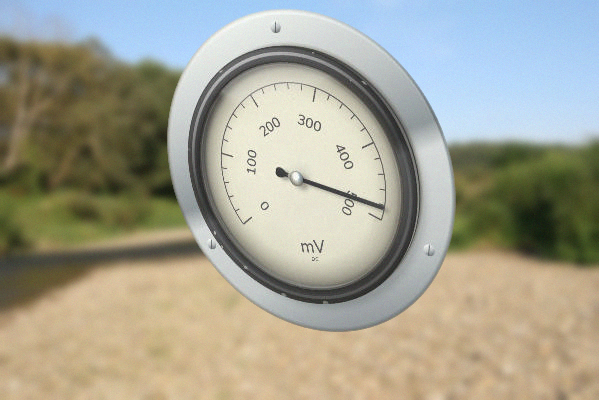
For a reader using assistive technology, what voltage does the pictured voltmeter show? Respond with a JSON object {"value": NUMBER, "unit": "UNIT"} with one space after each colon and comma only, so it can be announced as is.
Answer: {"value": 480, "unit": "mV"}
